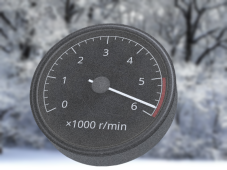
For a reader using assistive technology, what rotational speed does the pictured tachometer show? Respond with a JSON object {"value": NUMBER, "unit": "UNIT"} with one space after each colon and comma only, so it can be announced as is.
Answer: {"value": 5800, "unit": "rpm"}
